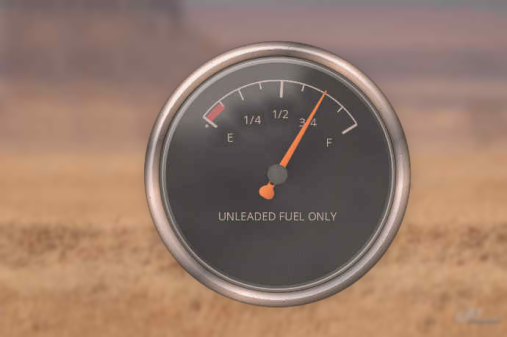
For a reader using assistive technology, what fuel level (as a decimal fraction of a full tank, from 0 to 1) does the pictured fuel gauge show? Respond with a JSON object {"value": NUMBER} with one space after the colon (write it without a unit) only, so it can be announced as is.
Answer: {"value": 0.75}
